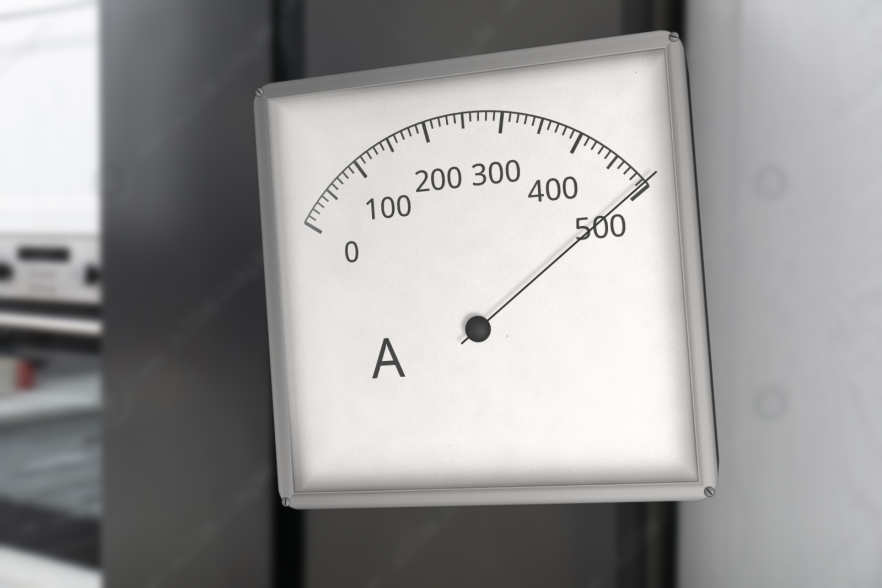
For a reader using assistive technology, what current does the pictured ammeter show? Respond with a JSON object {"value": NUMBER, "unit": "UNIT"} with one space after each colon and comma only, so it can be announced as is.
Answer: {"value": 495, "unit": "A"}
